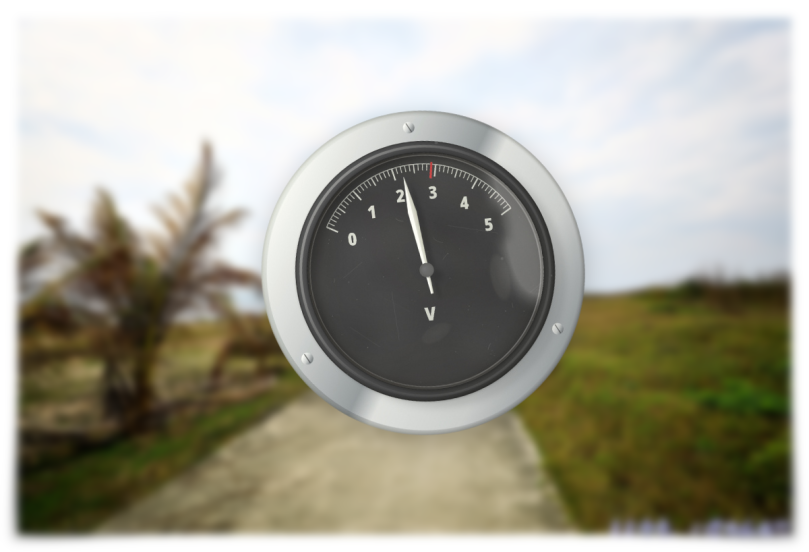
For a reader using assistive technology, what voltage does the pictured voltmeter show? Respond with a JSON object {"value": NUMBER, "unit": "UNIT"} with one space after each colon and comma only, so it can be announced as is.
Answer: {"value": 2.2, "unit": "V"}
